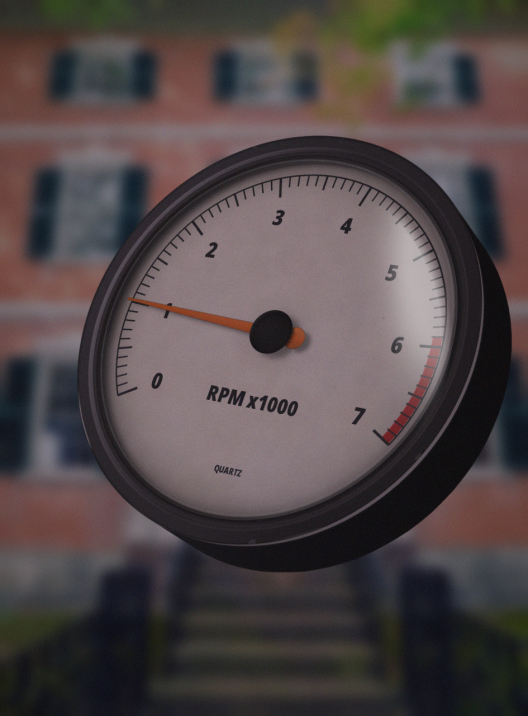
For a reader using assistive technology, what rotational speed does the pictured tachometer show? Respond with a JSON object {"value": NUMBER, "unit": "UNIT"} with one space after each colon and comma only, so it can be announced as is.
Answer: {"value": 1000, "unit": "rpm"}
